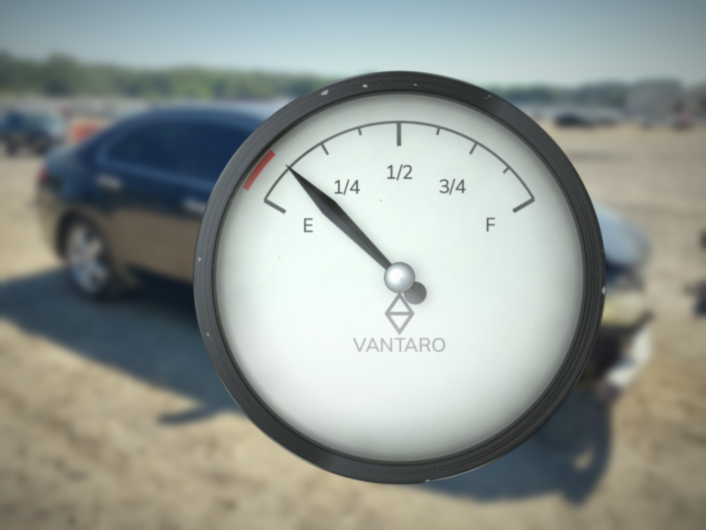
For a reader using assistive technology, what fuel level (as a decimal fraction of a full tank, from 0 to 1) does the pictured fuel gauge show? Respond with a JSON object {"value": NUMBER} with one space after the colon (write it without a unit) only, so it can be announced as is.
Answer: {"value": 0.125}
